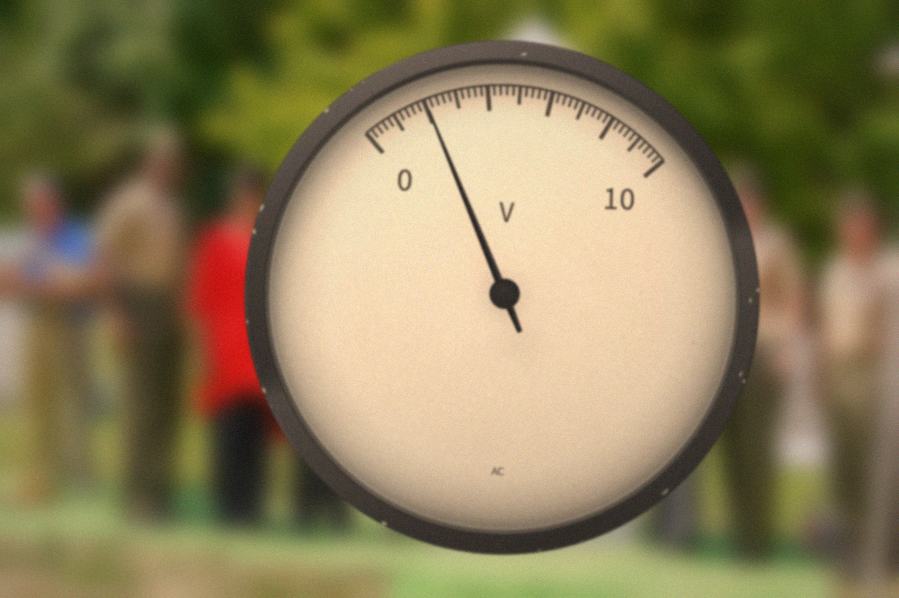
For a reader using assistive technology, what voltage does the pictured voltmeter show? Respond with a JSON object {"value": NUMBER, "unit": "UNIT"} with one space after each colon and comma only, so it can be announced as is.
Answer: {"value": 2, "unit": "V"}
